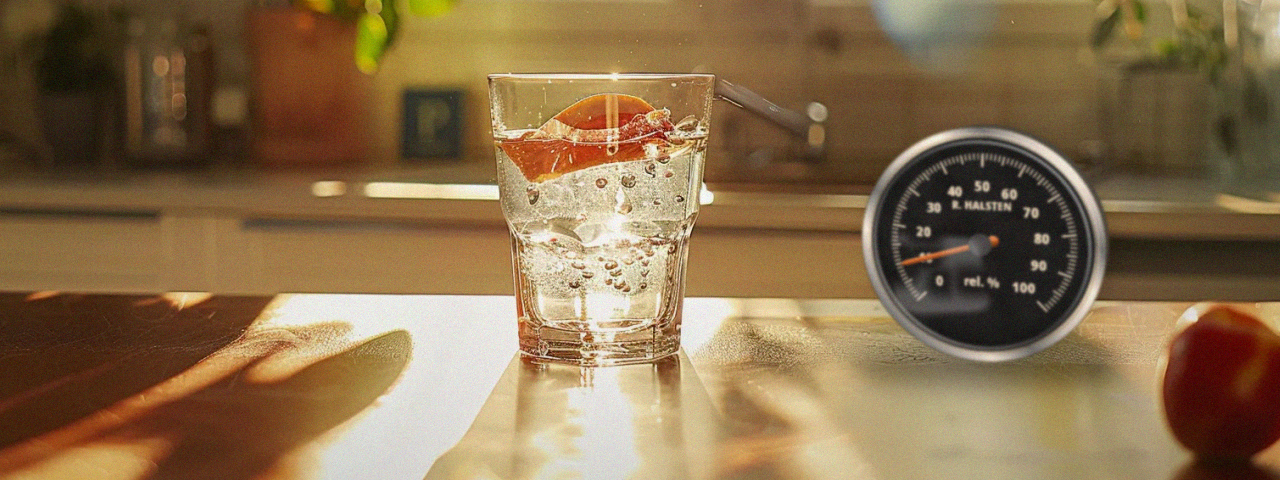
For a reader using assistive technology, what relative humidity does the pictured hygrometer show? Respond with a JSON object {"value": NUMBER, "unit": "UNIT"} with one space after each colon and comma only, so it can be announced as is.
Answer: {"value": 10, "unit": "%"}
